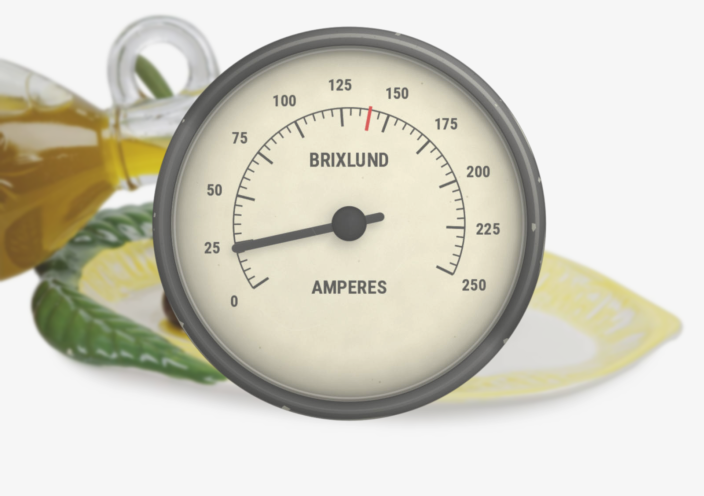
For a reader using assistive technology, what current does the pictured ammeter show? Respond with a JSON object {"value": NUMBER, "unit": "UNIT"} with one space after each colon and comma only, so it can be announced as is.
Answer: {"value": 22.5, "unit": "A"}
